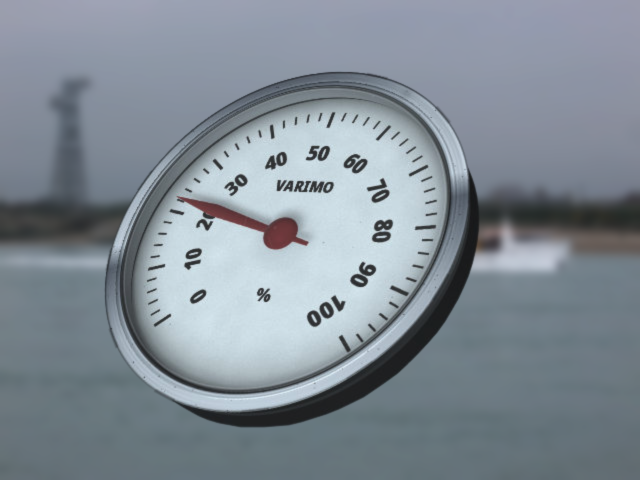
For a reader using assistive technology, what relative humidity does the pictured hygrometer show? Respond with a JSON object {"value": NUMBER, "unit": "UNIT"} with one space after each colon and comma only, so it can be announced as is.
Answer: {"value": 22, "unit": "%"}
